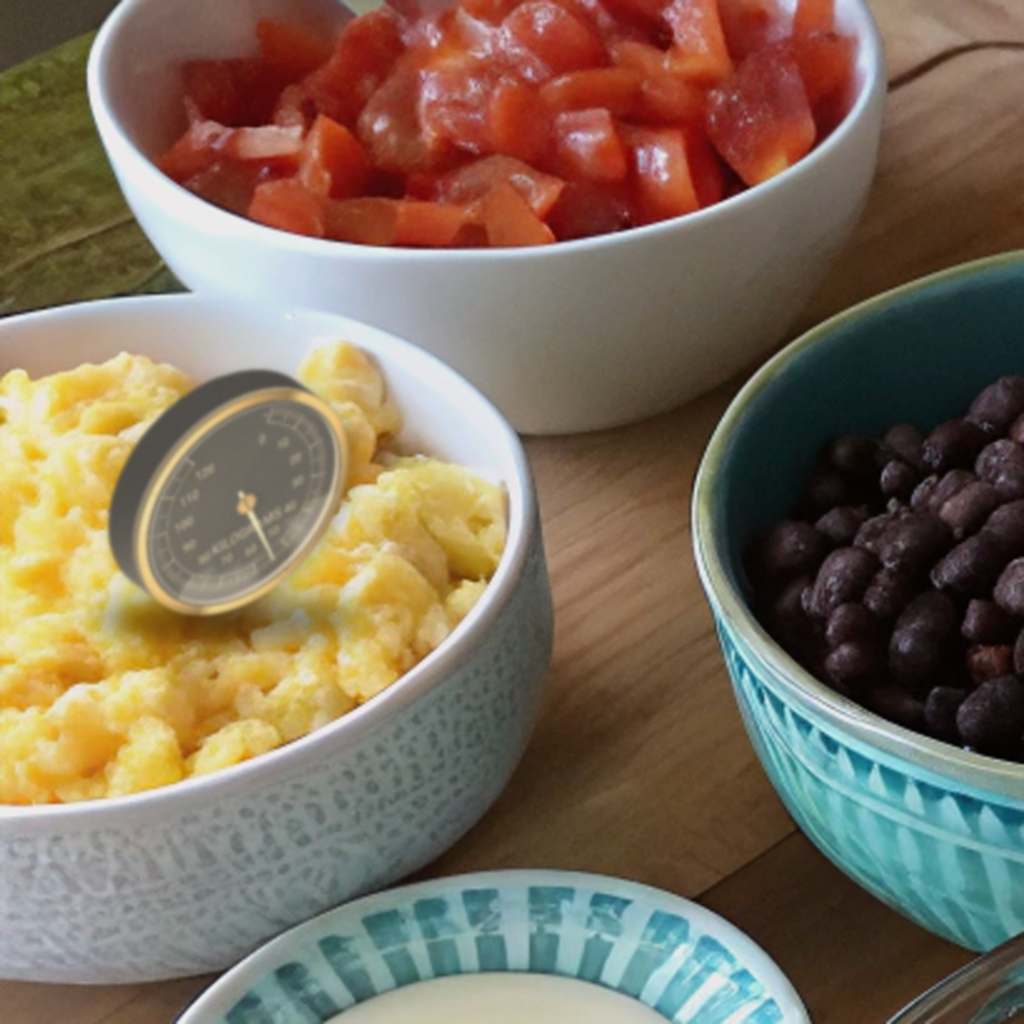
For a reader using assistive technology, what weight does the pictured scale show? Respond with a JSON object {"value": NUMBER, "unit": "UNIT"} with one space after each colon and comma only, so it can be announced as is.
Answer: {"value": 55, "unit": "kg"}
